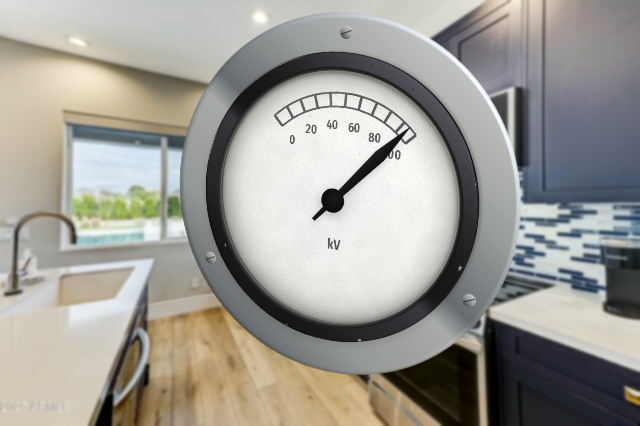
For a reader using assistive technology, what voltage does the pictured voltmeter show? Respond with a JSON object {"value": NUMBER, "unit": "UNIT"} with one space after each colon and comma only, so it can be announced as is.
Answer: {"value": 95, "unit": "kV"}
